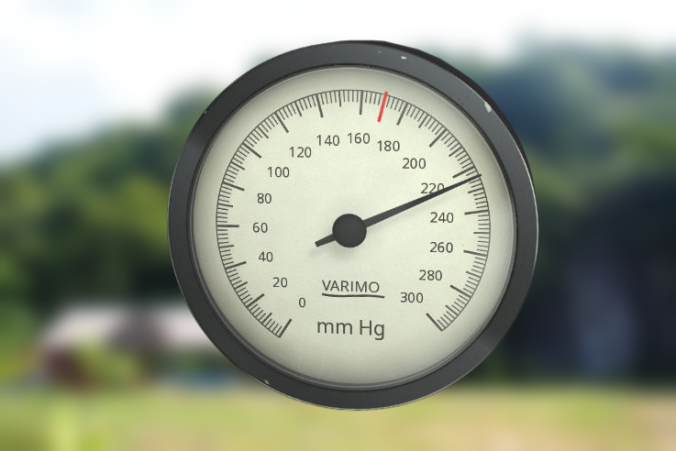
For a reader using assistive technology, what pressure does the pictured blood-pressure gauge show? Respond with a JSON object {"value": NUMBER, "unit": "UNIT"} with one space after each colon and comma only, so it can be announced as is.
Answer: {"value": 224, "unit": "mmHg"}
